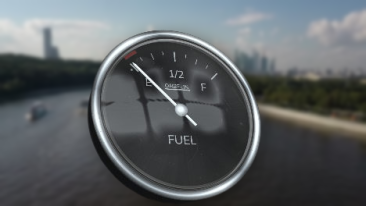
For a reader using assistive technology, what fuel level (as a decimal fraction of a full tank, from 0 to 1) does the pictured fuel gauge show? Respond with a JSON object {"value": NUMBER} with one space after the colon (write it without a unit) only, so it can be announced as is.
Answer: {"value": 0}
